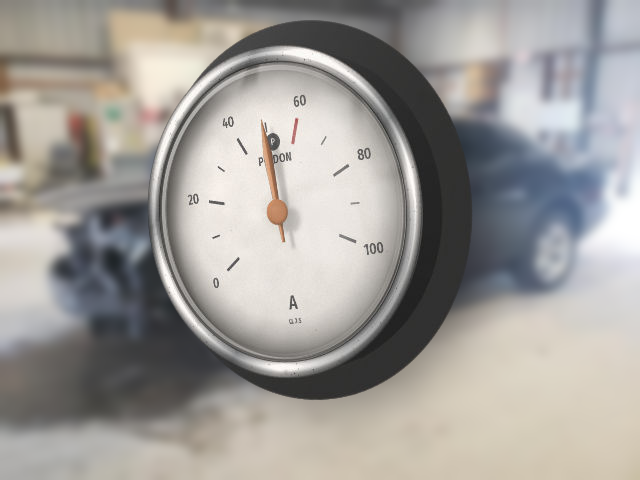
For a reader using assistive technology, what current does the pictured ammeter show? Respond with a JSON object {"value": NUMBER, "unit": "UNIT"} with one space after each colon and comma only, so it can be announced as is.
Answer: {"value": 50, "unit": "A"}
